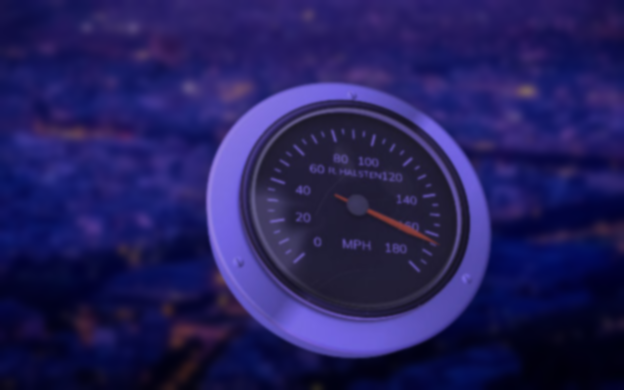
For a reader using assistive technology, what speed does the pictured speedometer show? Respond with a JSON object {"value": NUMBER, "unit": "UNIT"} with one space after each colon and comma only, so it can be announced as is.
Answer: {"value": 165, "unit": "mph"}
